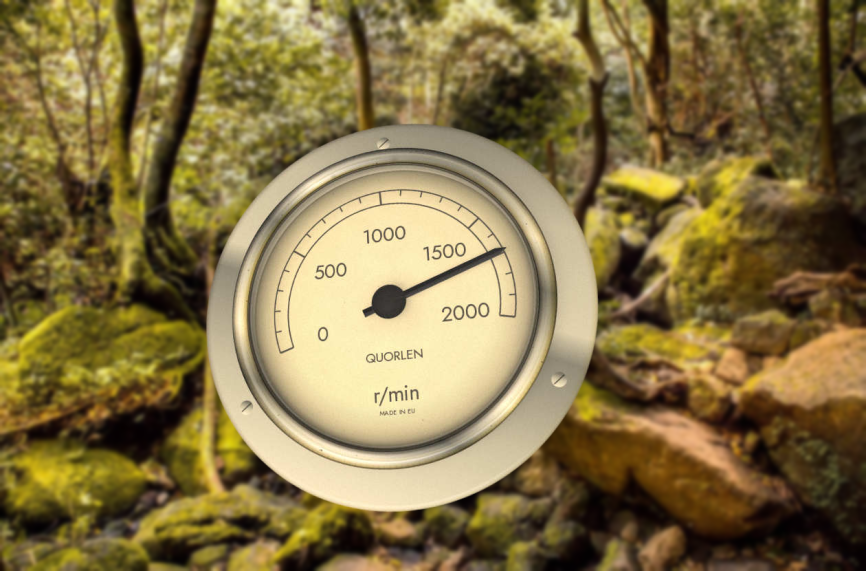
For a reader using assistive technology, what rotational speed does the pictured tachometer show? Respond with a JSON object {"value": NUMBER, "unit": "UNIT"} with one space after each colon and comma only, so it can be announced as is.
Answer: {"value": 1700, "unit": "rpm"}
